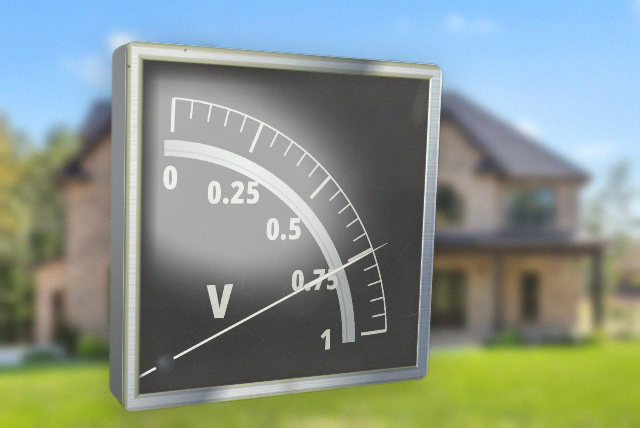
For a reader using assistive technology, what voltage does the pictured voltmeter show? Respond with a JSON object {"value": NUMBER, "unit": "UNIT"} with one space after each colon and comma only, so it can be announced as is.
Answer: {"value": 0.75, "unit": "V"}
